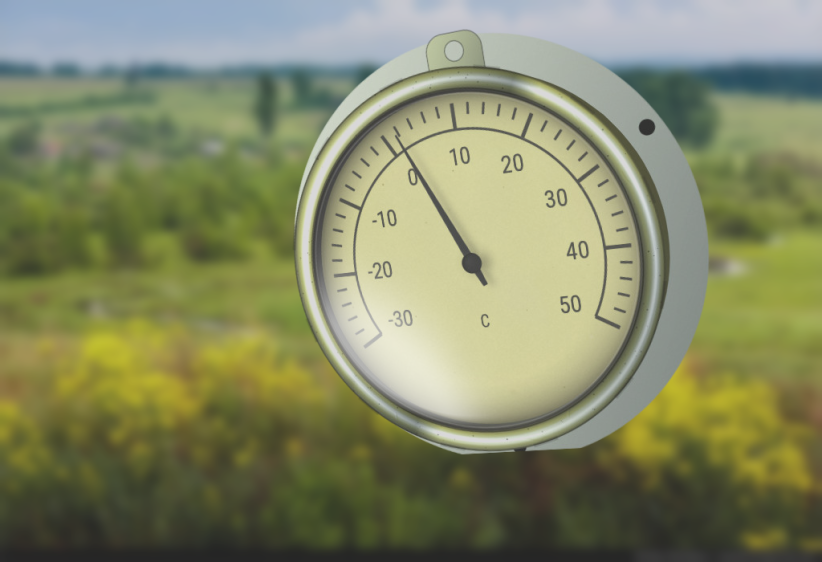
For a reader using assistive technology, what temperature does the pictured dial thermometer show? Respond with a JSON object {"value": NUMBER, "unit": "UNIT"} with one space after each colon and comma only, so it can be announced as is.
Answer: {"value": 2, "unit": "°C"}
